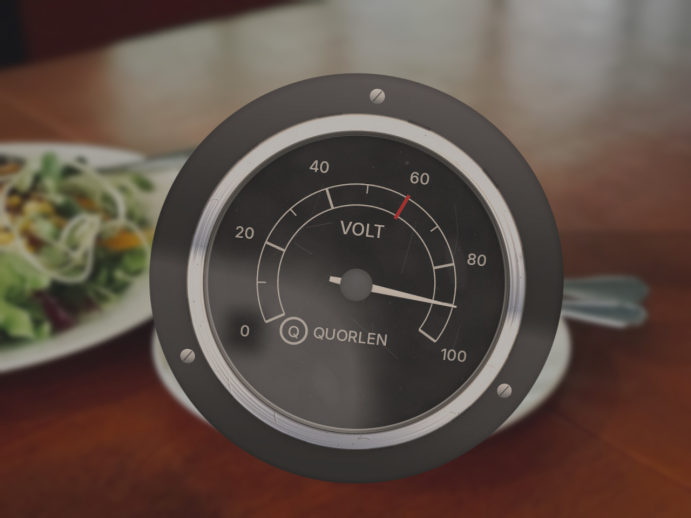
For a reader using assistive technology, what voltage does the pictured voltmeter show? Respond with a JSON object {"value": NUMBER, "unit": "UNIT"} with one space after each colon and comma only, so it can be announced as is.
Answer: {"value": 90, "unit": "V"}
